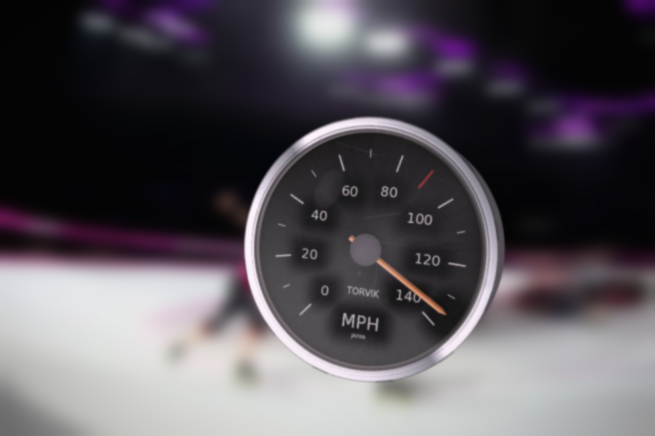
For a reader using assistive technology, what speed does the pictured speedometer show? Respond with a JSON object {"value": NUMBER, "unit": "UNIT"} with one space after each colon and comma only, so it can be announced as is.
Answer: {"value": 135, "unit": "mph"}
